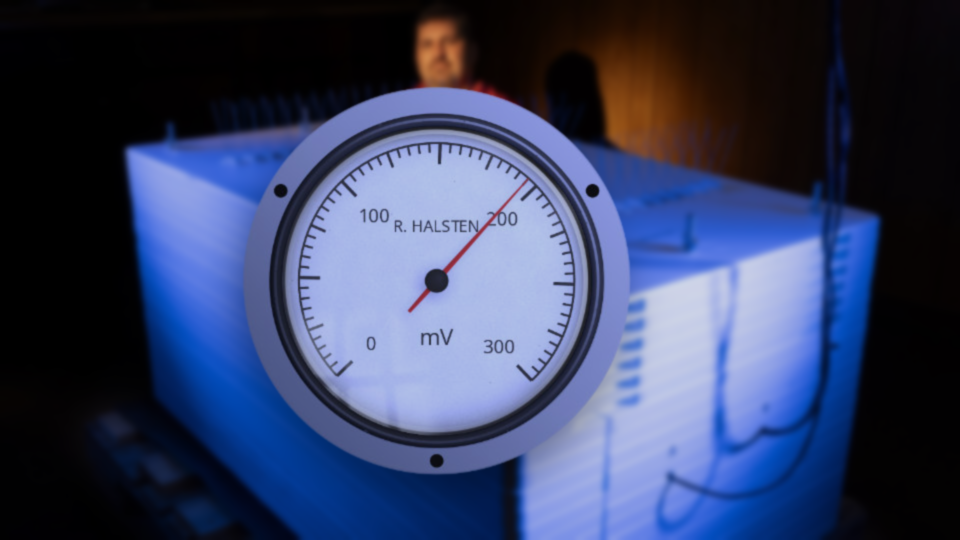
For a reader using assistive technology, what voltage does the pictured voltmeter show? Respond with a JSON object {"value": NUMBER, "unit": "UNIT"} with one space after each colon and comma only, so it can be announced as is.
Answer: {"value": 195, "unit": "mV"}
